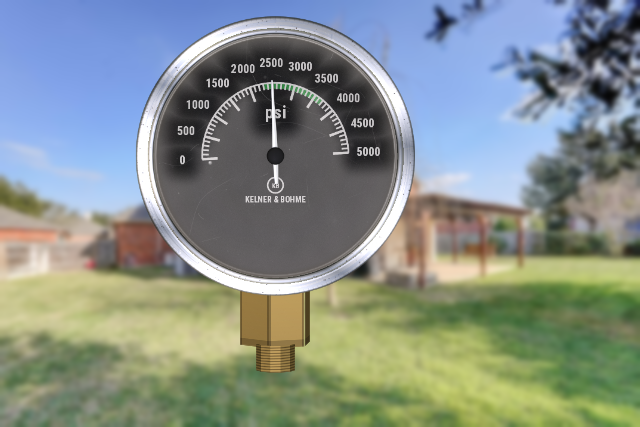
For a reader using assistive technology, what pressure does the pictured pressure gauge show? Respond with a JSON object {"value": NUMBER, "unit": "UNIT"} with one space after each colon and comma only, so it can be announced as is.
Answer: {"value": 2500, "unit": "psi"}
